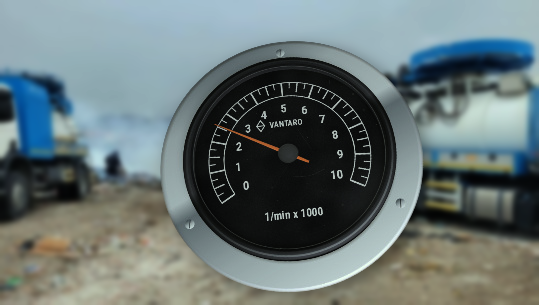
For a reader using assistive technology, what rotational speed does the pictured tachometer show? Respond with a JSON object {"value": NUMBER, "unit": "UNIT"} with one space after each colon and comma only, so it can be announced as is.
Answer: {"value": 2500, "unit": "rpm"}
